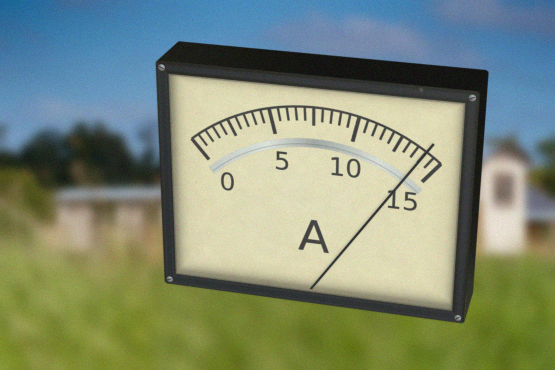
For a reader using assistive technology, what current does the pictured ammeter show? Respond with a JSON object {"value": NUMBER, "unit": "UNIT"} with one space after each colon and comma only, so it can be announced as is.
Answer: {"value": 14, "unit": "A"}
